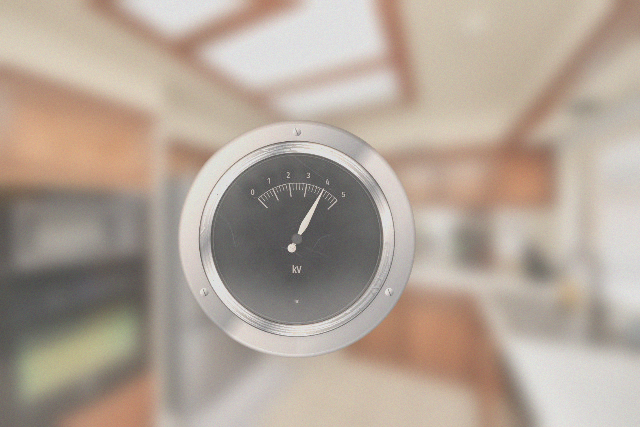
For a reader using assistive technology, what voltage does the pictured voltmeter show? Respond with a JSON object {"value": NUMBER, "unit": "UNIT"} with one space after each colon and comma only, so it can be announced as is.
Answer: {"value": 4, "unit": "kV"}
